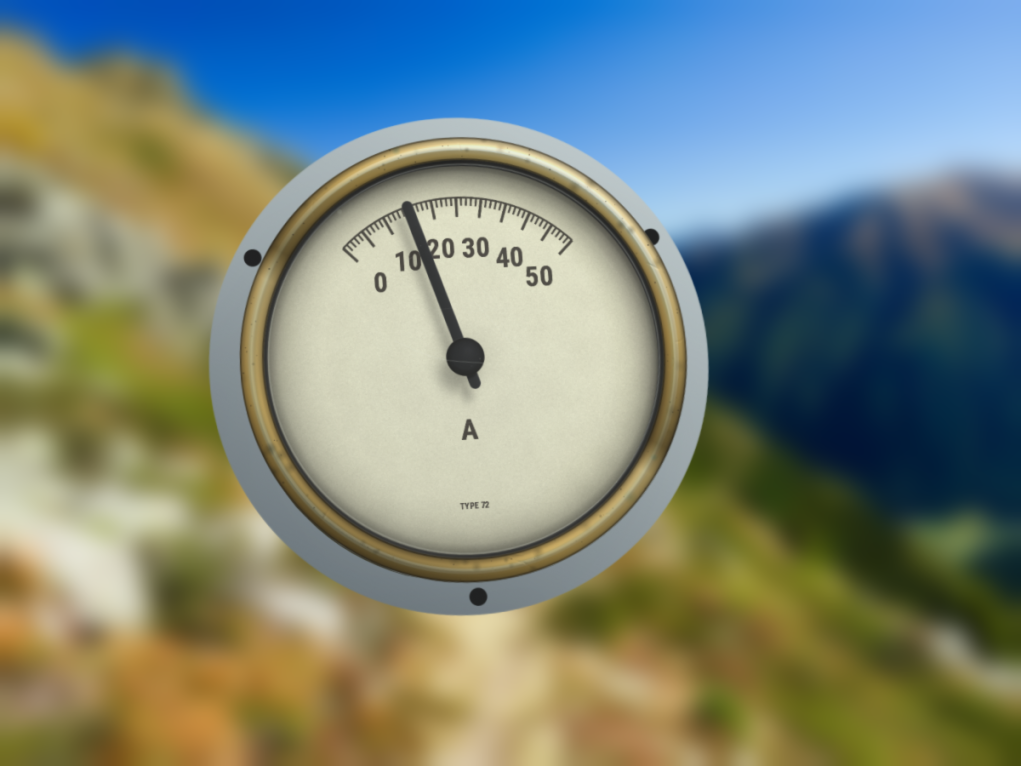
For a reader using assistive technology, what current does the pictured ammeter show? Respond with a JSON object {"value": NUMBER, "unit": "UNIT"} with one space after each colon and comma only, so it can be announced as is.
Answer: {"value": 15, "unit": "A"}
